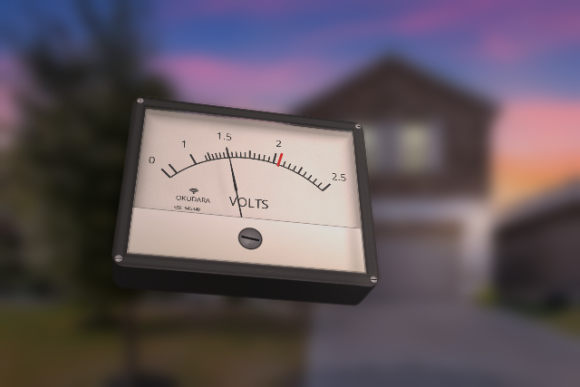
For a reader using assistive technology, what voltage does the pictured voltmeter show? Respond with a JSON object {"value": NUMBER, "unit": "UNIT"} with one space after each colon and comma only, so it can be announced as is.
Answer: {"value": 1.5, "unit": "V"}
